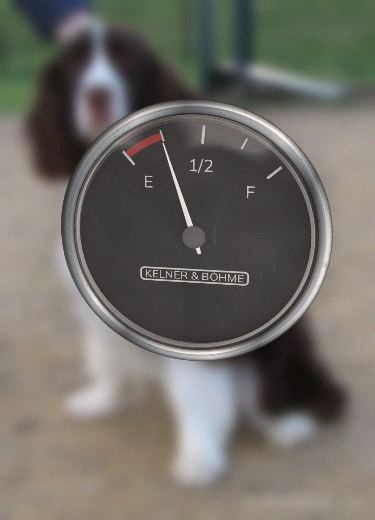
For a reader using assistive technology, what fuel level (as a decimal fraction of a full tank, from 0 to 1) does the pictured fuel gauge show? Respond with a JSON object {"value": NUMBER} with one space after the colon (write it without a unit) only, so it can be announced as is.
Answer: {"value": 0.25}
